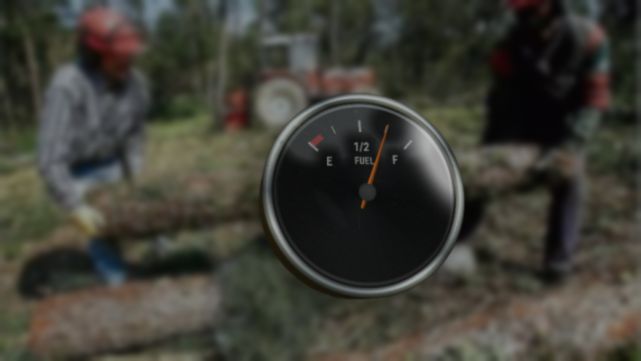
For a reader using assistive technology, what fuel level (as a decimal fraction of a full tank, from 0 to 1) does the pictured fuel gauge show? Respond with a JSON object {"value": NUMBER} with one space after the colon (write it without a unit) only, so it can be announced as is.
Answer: {"value": 0.75}
